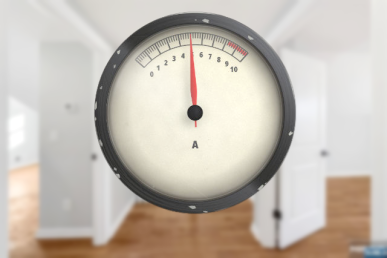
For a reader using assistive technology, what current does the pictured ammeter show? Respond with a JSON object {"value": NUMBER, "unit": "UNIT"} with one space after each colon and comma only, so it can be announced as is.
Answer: {"value": 5, "unit": "A"}
